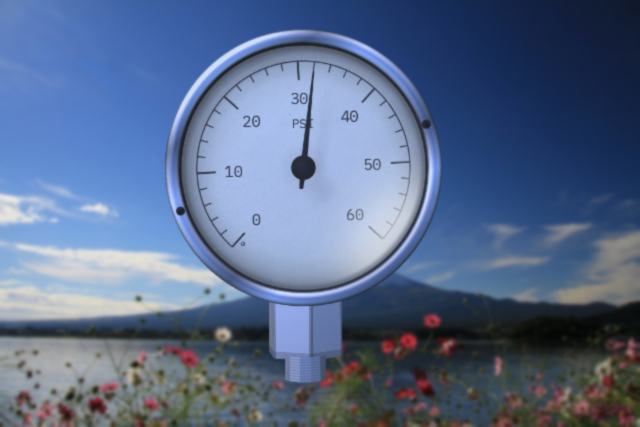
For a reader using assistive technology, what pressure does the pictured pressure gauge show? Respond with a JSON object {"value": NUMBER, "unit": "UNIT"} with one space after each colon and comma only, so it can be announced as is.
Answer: {"value": 32, "unit": "psi"}
